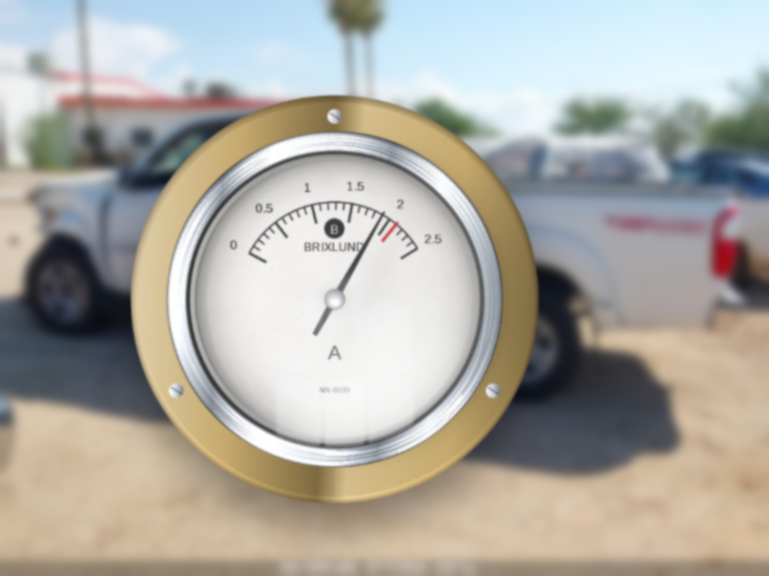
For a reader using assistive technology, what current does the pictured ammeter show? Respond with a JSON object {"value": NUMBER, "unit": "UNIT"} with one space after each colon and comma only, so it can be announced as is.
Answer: {"value": 1.9, "unit": "A"}
